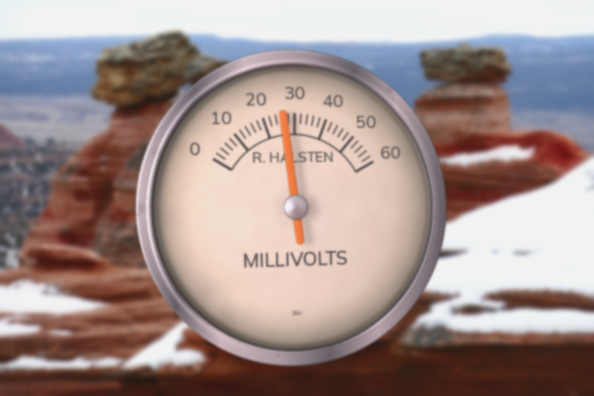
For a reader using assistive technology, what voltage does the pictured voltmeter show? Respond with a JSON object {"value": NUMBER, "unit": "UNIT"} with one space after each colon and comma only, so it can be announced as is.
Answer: {"value": 26, "unit": "mV"}
